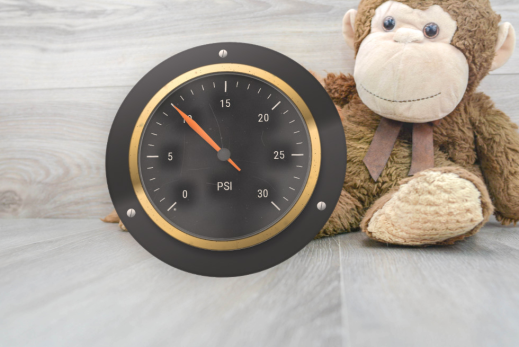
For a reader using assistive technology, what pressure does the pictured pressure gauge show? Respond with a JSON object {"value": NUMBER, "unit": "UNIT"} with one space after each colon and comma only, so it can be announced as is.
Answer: {"value": 10, "unit": "psi"}
